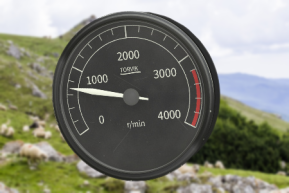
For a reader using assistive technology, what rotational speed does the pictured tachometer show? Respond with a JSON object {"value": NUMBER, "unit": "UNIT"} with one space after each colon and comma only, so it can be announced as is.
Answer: {"value": 700, "unit": "rpm"}
